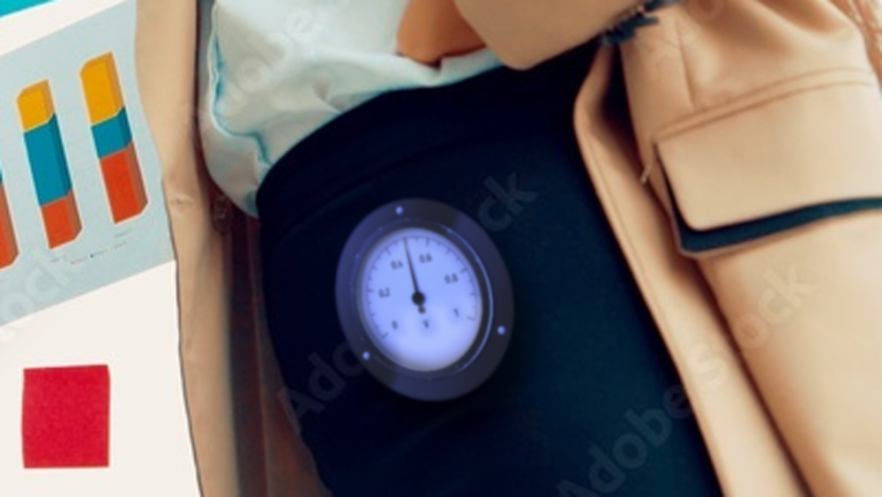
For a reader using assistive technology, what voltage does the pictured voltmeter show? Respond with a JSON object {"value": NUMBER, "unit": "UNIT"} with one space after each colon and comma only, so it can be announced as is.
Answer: {"value": 0.5, "unit": "V"}
